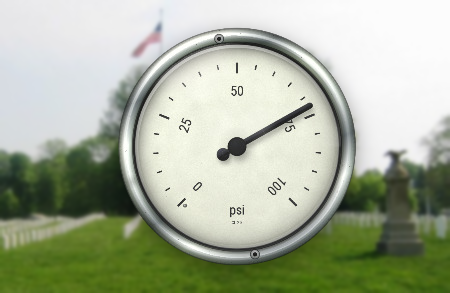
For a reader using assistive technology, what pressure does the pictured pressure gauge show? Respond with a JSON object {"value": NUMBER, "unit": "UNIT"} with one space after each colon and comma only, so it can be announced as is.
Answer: {"value": 72.5, "unit": "psi"}
